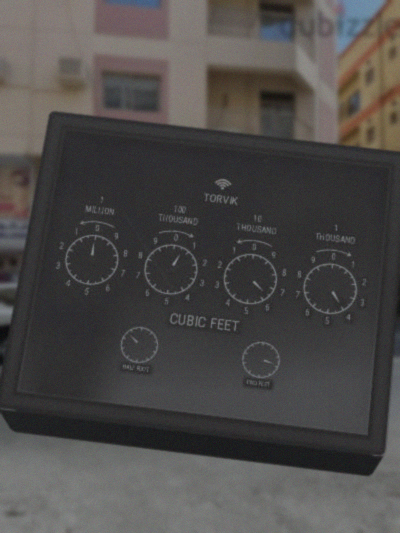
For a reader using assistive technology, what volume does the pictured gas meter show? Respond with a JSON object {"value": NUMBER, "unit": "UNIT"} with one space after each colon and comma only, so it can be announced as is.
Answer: {"value": 6400, "unit": "ft³"}
